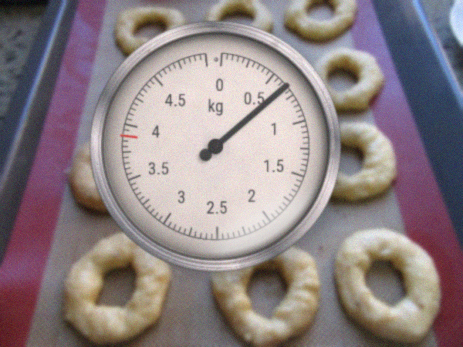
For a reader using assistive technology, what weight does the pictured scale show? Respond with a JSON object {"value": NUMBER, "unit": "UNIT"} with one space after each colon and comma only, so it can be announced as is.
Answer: {"value": 0.65, "unit": "kg"}
